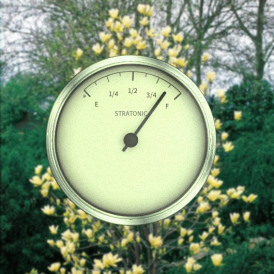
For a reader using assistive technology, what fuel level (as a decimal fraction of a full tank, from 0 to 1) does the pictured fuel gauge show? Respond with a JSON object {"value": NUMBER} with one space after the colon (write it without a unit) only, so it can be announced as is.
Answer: {"value": 0.875}
